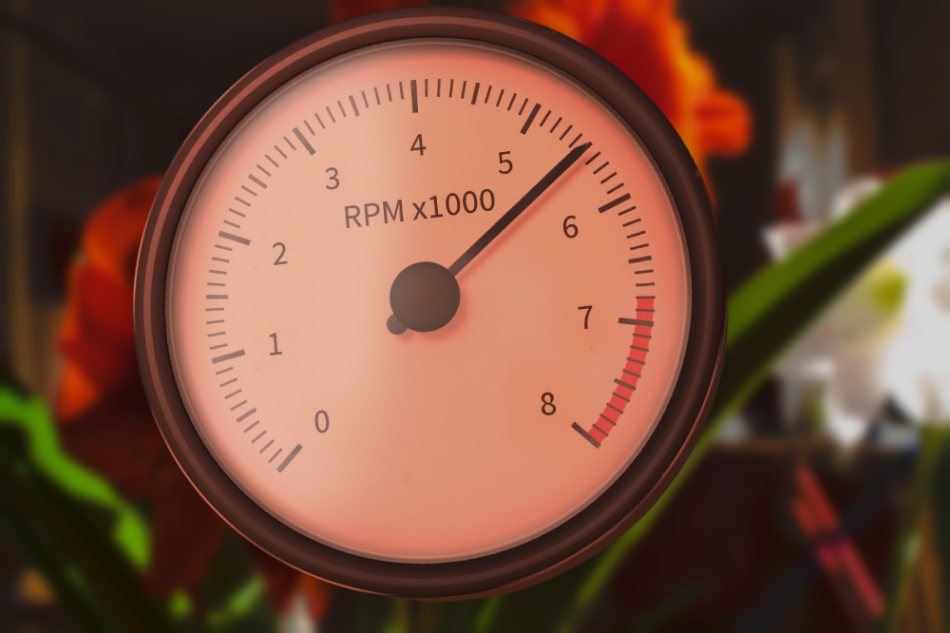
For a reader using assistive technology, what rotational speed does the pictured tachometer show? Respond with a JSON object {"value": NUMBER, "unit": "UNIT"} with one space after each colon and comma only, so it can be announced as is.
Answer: {"value": 5500, "unit": "rpm"}
